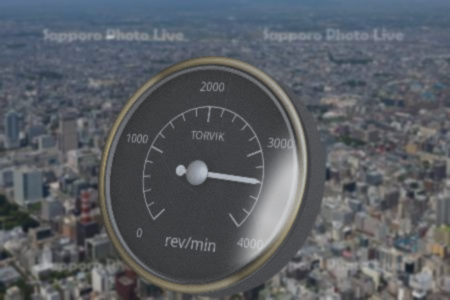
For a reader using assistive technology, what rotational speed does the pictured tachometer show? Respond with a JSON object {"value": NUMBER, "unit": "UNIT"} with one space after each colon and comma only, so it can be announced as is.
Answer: {"value": 3400, "unit": "rpm"}
